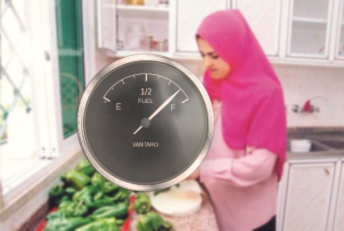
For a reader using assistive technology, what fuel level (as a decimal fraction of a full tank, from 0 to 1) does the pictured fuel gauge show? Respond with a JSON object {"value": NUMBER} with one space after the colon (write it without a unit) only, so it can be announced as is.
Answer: {"value": 0.875}
